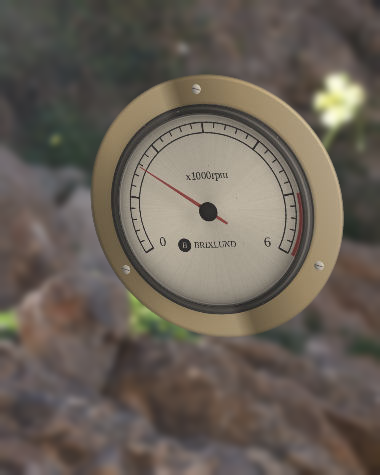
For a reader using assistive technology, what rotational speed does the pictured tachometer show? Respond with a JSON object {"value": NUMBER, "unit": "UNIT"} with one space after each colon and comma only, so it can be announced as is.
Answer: {"value": 1600, "unit": "rpm"}
